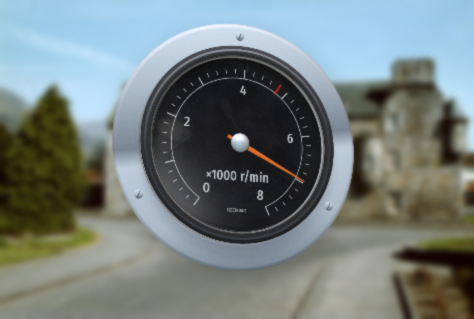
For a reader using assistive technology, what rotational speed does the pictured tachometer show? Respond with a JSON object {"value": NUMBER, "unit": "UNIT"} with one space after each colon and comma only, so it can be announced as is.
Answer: {"value": 7000, "unit": "rpm"}
